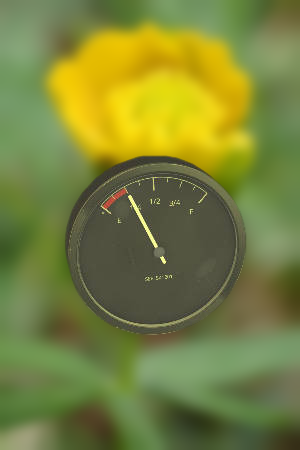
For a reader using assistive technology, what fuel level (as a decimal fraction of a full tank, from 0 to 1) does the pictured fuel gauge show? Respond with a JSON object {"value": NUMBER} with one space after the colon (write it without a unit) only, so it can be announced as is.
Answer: {"value": 0.25}
